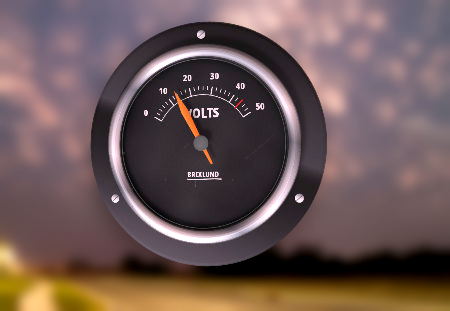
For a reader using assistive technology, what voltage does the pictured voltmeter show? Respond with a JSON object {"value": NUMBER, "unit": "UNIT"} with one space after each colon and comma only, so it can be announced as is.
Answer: {"value": 14, "unit": "V"}
